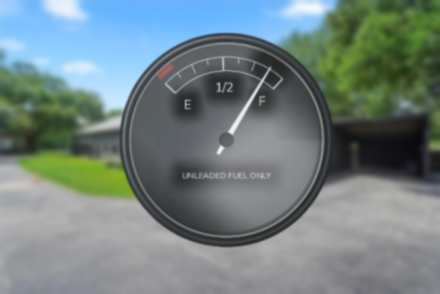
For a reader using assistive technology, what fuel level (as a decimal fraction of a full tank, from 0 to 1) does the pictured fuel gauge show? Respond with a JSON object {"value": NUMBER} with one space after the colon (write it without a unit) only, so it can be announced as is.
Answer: {"value": 0.875}
